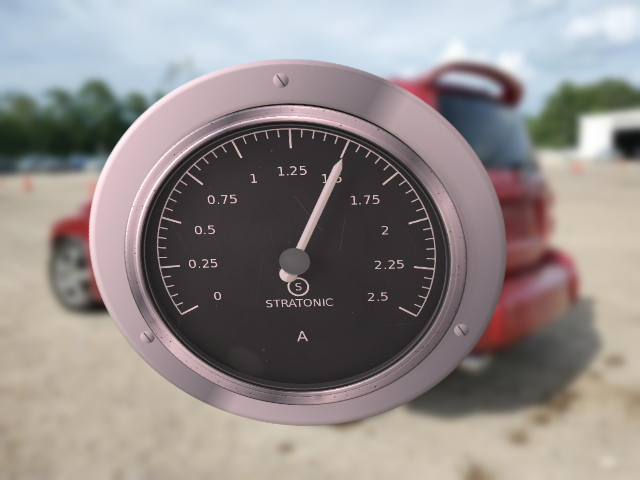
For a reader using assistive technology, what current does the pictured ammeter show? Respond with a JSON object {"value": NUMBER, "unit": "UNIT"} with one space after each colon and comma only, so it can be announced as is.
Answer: {"value": 1.5, "unit": "A"}
